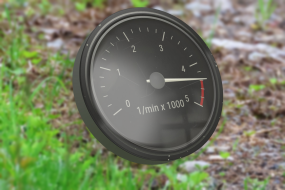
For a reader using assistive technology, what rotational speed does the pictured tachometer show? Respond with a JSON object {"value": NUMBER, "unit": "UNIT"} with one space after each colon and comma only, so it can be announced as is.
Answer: {"value": 4400, "unit": "rpm"}
